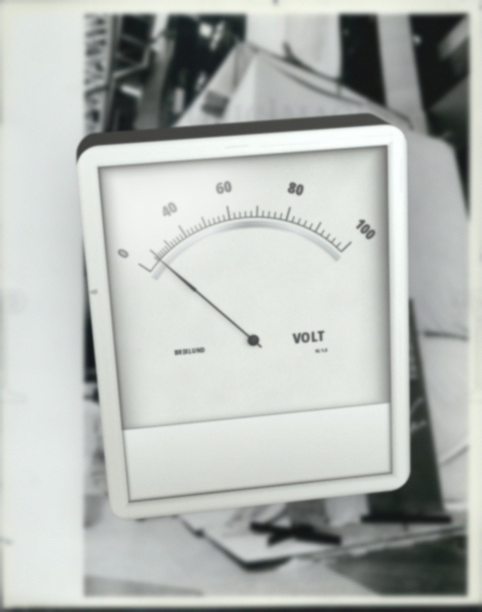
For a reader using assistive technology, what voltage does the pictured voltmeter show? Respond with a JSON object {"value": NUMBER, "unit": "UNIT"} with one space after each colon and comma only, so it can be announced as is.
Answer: {"value": 20, "unit": "V"}
